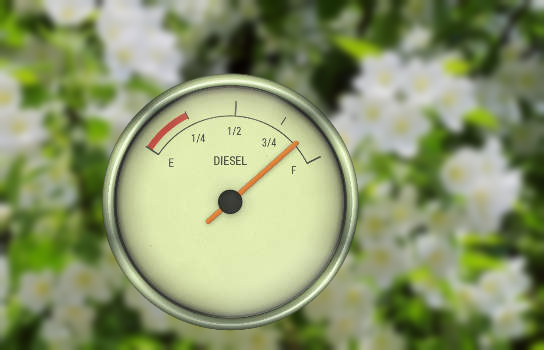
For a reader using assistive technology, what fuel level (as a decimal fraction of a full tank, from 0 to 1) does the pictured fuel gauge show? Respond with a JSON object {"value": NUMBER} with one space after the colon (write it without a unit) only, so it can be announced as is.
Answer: {"value": 0.875}
